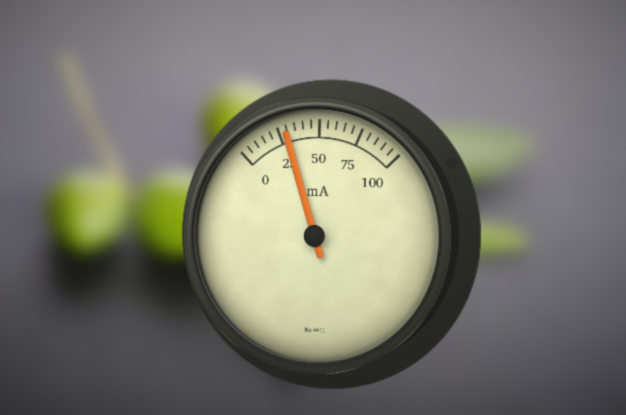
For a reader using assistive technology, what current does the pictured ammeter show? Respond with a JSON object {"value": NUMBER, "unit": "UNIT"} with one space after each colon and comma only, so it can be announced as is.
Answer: {"value": 30, "unit": "mA"}
